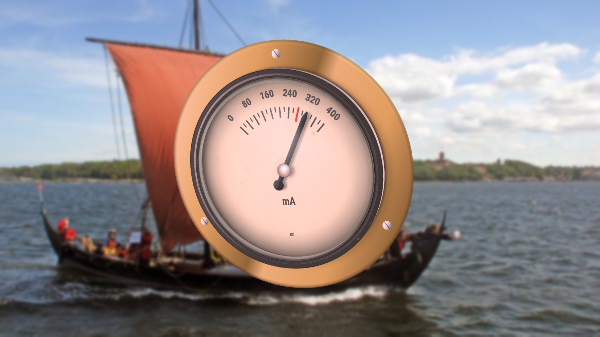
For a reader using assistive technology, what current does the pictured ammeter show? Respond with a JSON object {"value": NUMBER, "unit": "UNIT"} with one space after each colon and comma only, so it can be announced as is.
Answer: {"value": 320, "unit": "mA"}
